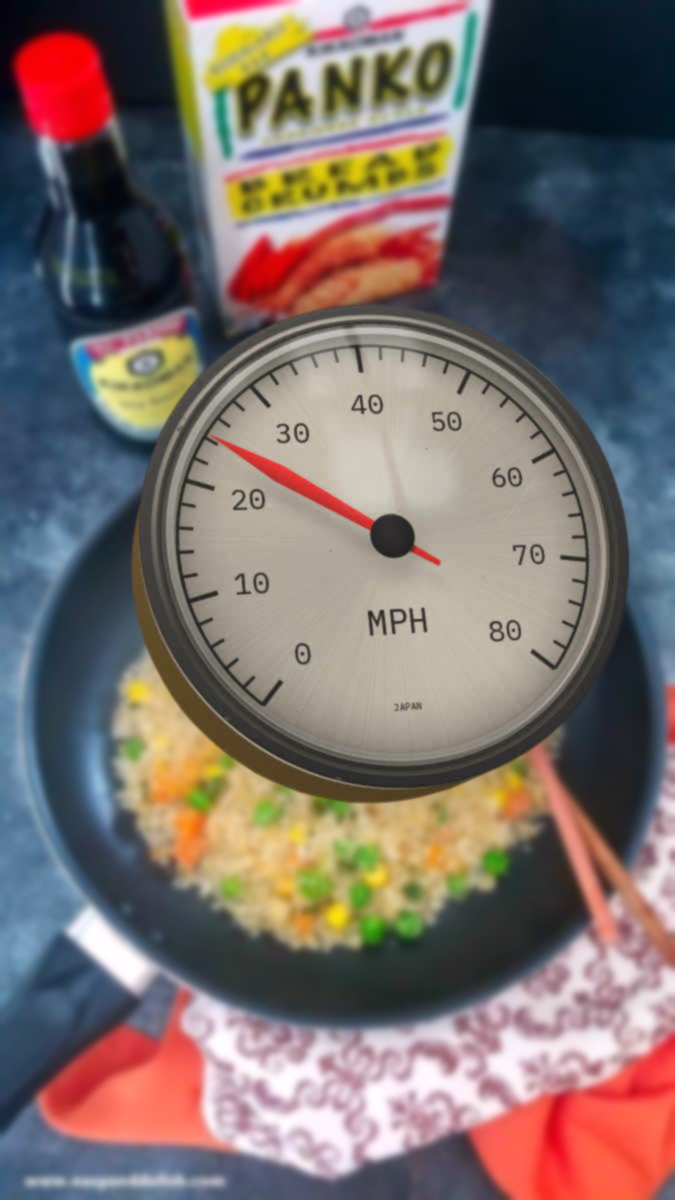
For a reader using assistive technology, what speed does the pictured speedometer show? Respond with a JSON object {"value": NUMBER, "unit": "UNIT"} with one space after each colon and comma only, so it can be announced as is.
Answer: {"value": 24, "unit": "mph"}
